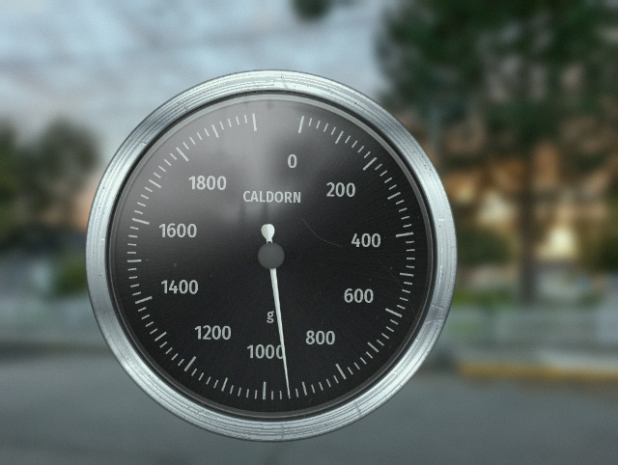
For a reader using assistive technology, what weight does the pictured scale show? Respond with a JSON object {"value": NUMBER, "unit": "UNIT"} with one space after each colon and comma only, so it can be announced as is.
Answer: {"value": 940, "unit": "g"}
